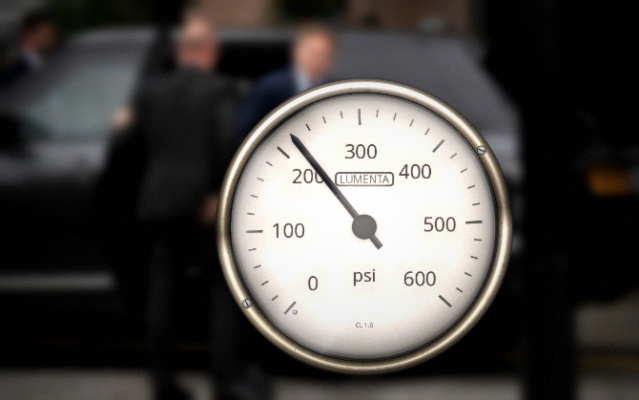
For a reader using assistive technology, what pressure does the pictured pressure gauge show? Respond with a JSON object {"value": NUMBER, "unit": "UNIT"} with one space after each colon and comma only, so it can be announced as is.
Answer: {"value": 220, "unit": "psi"}
